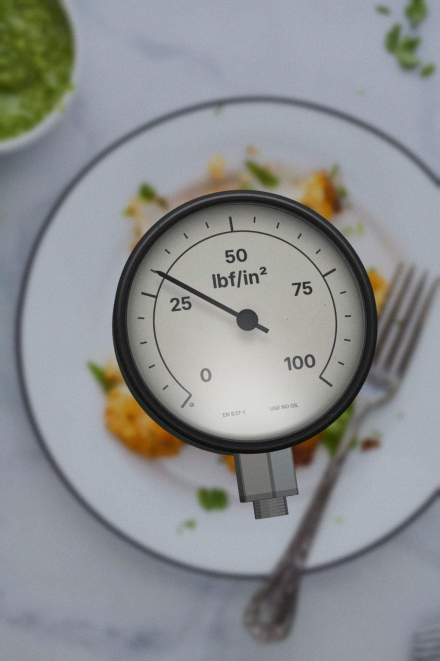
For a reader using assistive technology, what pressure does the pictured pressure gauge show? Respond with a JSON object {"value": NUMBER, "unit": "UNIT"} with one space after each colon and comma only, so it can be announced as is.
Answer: {"value": 30, "unit": "psi"}
